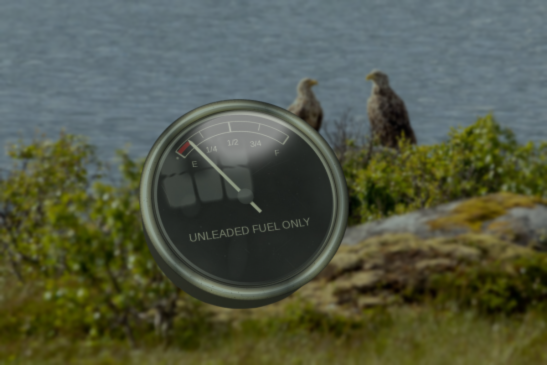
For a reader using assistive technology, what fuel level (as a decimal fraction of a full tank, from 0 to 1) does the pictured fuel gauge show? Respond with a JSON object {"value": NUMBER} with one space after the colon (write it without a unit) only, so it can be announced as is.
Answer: {"value": 0.125}
